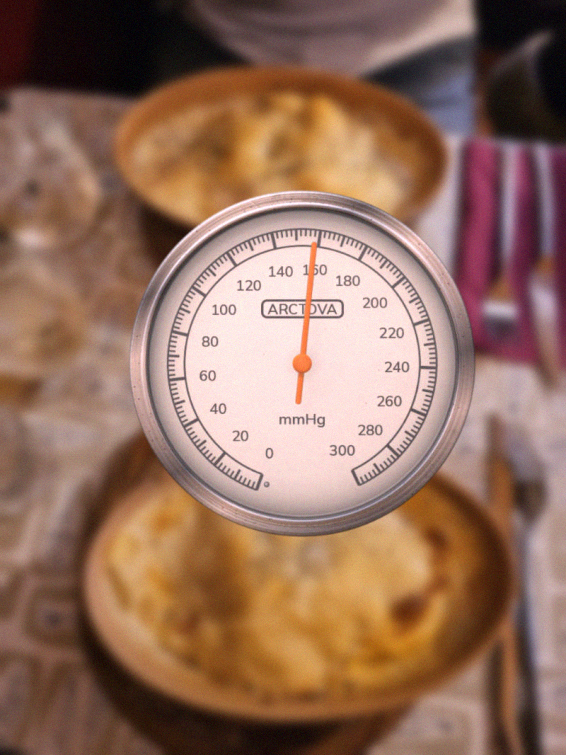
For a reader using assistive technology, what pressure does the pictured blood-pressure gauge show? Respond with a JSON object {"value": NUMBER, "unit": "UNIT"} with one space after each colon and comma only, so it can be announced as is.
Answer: {"value": 158, "unit": "mmHg"}
